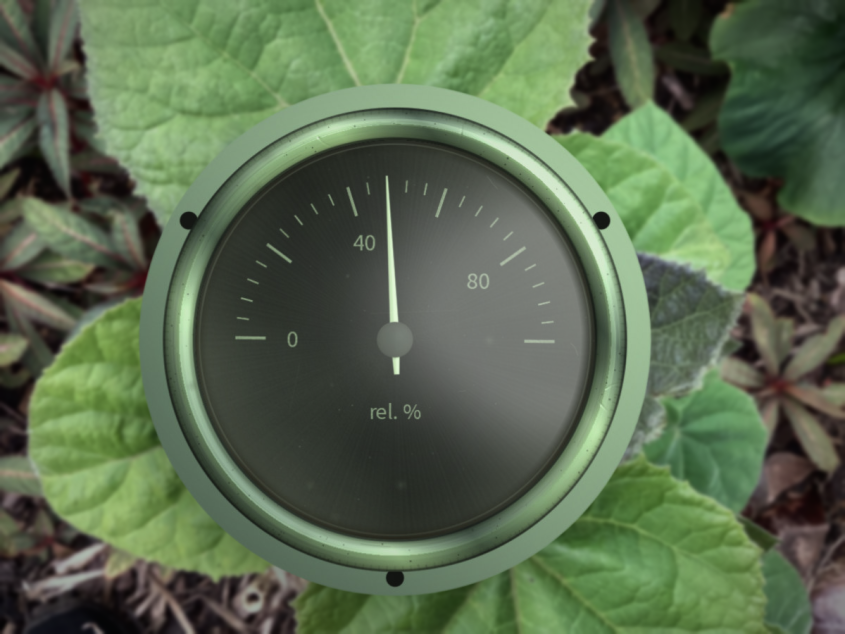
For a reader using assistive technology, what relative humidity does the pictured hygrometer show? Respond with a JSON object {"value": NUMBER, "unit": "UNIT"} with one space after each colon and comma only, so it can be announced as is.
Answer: {"value": 48, "unit": "%"}
